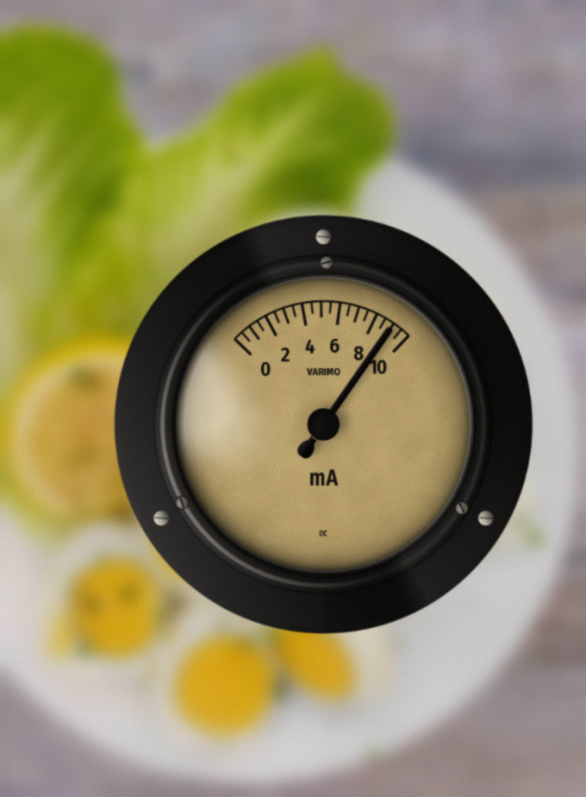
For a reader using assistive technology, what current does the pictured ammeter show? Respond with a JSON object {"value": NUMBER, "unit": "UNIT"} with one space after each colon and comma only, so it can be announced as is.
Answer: {"value": 9, "unit": "mA"}
